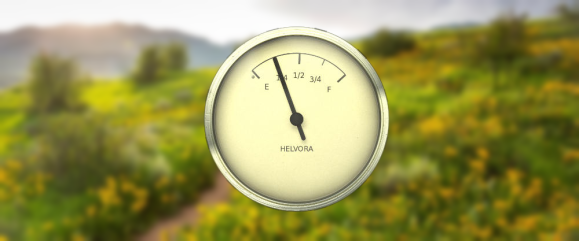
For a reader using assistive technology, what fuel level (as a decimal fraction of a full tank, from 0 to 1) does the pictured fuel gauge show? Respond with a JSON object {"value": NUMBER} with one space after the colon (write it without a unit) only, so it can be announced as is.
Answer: {"value": 0.25}
